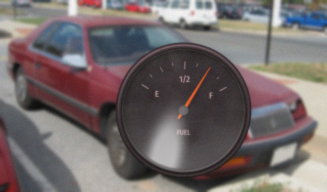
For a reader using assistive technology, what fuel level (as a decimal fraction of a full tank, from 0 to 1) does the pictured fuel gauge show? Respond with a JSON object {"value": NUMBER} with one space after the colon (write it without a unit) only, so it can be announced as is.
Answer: {"value": 0.75}
